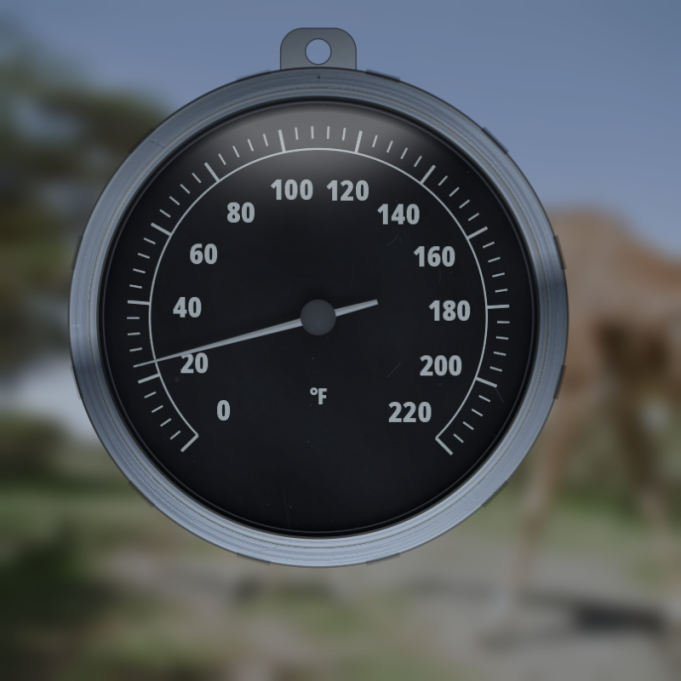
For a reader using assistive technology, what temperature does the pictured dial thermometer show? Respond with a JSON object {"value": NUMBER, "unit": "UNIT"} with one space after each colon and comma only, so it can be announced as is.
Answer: {"value": 24, "unit": "°F"}
